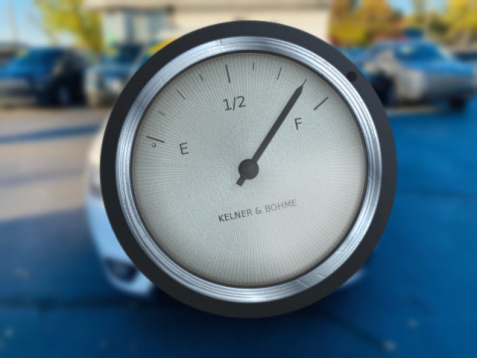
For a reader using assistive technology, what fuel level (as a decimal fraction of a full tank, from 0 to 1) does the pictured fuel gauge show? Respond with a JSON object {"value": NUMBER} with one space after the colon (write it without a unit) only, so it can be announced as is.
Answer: {"value": 0.875}
